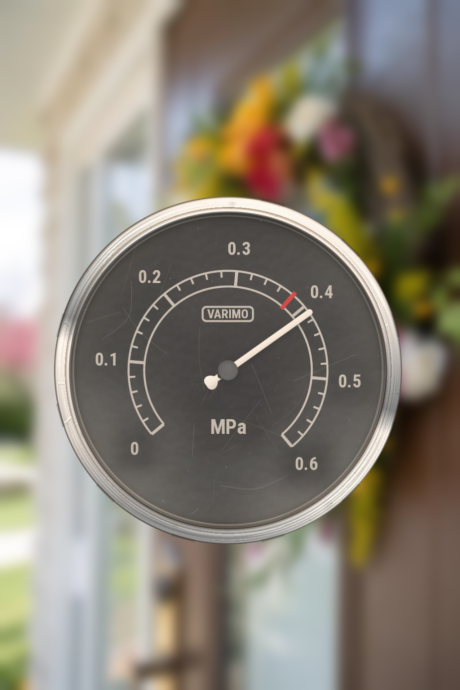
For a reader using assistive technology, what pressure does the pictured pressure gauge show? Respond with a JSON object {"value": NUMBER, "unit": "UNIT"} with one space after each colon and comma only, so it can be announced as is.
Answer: {"value": 0.41, "unit": "MPa"}
